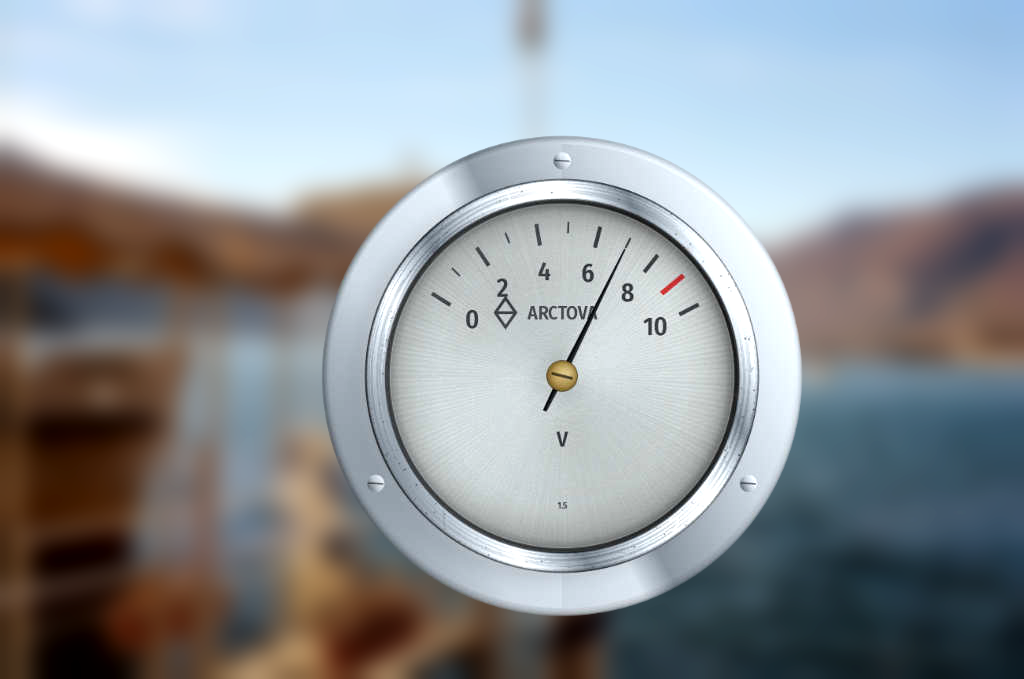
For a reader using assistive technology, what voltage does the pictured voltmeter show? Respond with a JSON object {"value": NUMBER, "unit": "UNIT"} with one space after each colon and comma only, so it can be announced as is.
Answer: {"value": 7, "unit": "V"}
